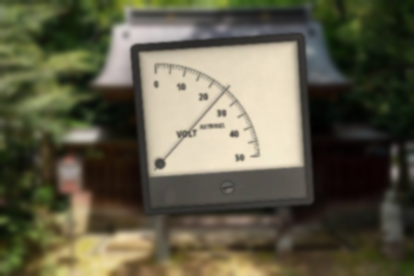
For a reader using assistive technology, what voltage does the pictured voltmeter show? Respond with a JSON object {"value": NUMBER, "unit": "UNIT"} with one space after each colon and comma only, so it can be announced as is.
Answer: {"value": 25, "unit": "V"}
